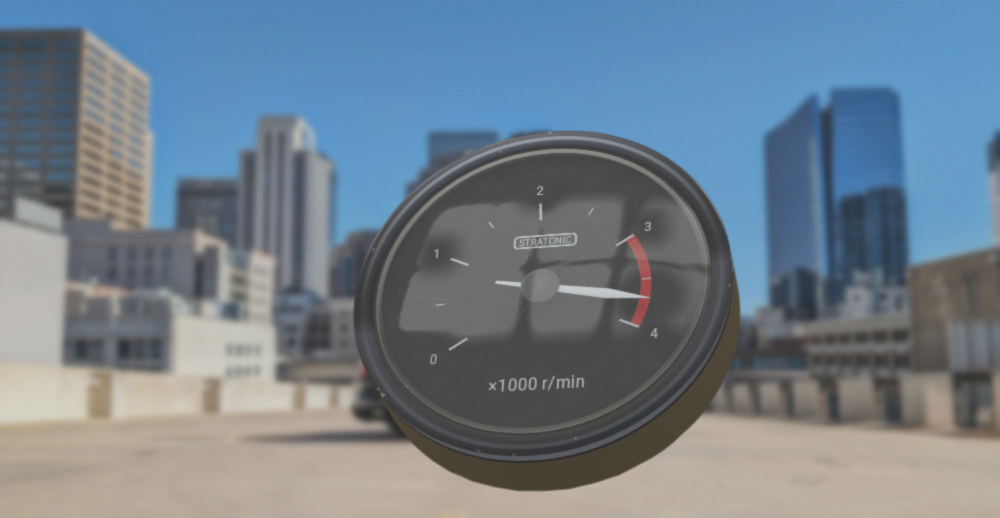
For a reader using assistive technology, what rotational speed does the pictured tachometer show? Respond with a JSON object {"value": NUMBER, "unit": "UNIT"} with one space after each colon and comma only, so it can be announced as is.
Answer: {"value": 3750, "unit": "rpm"}
